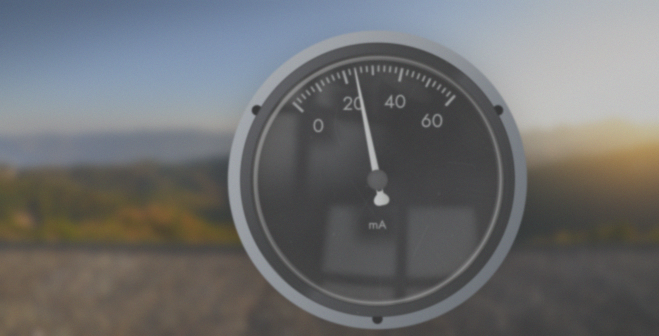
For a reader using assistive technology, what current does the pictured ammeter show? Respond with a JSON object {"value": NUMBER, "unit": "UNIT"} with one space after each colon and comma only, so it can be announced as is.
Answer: {"value": 24, "unit": "mA"}
